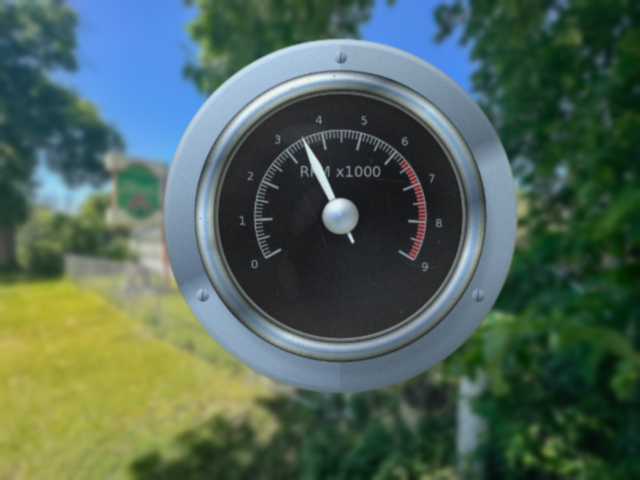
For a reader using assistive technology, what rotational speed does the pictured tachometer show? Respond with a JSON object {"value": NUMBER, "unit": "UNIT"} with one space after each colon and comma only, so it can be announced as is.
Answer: {"value": 3500, "unit": "rpm"}
